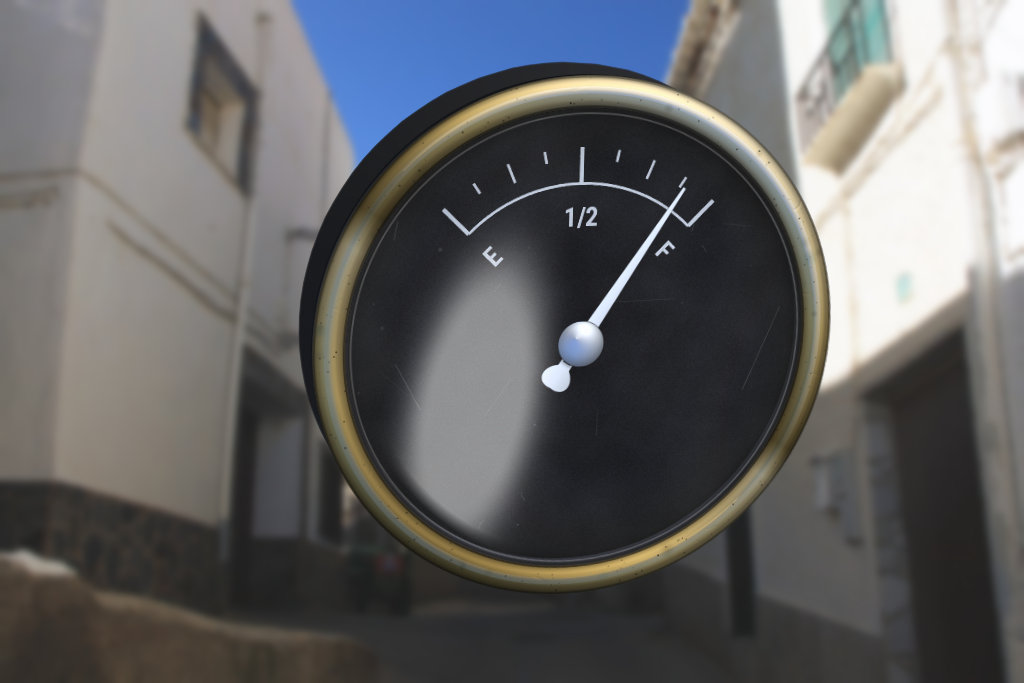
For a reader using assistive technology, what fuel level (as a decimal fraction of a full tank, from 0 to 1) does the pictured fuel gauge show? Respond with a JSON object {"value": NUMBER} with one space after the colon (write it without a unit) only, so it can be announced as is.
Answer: {"value": 0.875}
